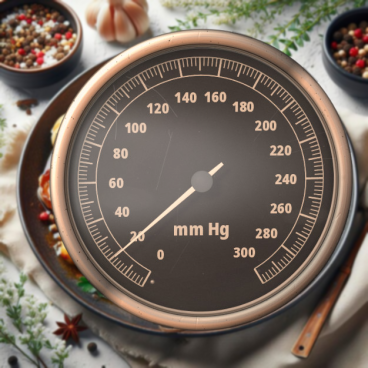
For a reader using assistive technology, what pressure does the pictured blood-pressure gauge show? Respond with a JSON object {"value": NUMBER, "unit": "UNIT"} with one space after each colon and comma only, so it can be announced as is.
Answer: {"value": 20, "unit": "mmHg"}
